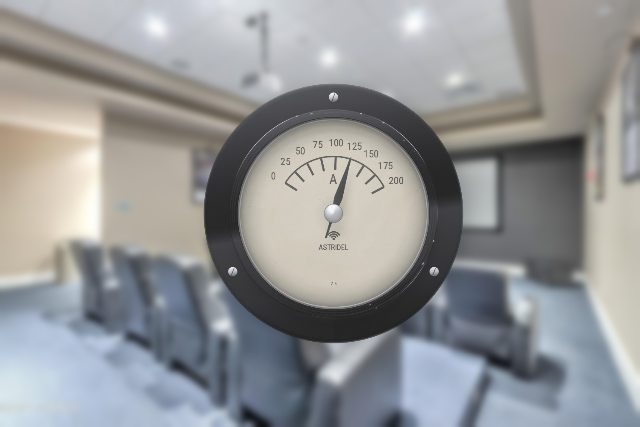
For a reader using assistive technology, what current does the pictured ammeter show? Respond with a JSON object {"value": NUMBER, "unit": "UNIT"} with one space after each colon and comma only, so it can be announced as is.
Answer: {"value": 125, "unit": "A"}
